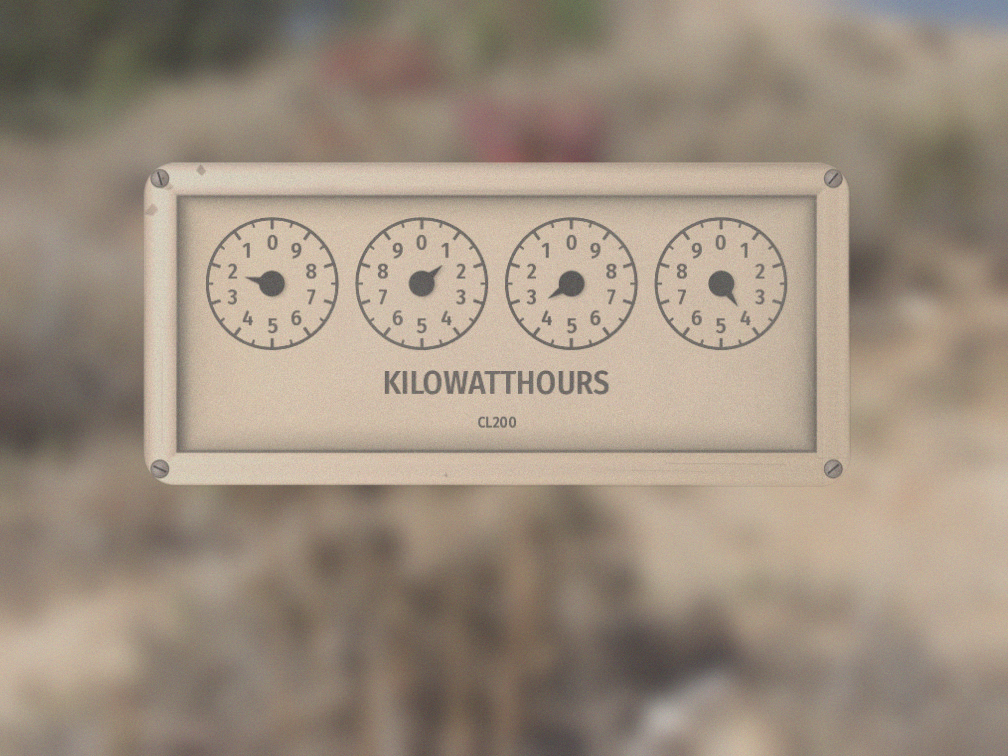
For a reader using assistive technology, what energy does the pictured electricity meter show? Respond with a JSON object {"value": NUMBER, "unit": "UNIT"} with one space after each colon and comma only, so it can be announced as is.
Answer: {"value": 2134, "unit": "kWh"}
